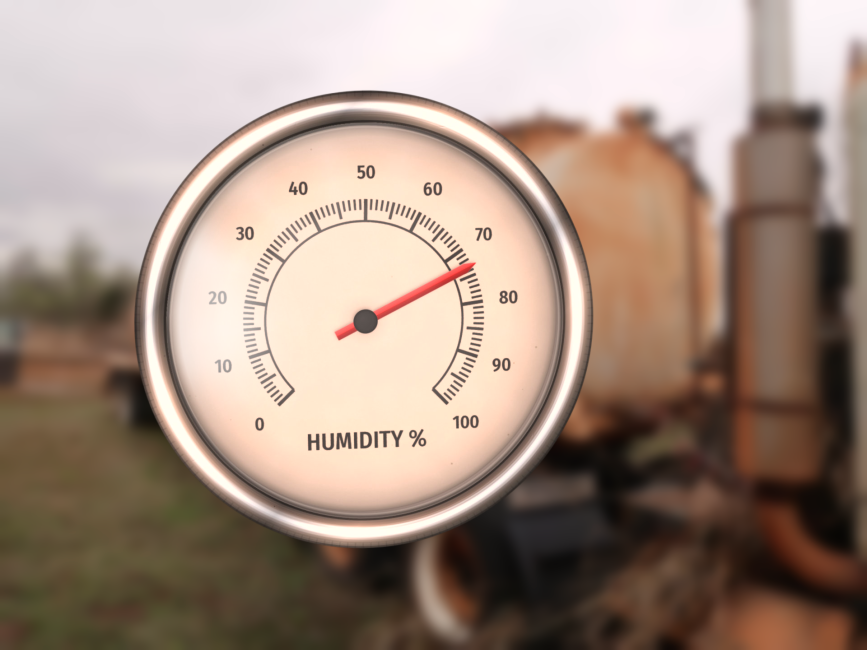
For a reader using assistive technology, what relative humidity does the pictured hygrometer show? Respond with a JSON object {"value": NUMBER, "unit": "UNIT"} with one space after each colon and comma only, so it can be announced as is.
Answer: {"value": 73, "unit": "%"}
